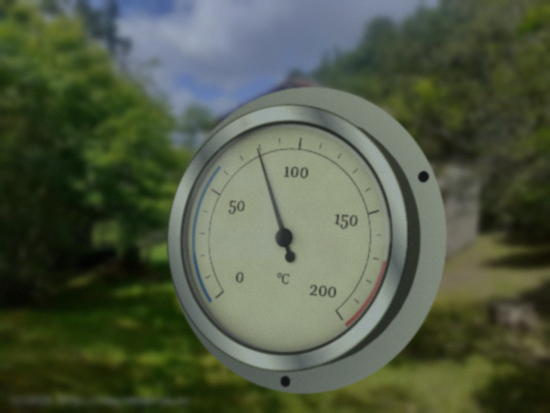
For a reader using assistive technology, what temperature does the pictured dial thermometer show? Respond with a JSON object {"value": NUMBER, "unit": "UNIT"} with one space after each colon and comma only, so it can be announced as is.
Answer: {"value": 80, "unit": "°C"}
